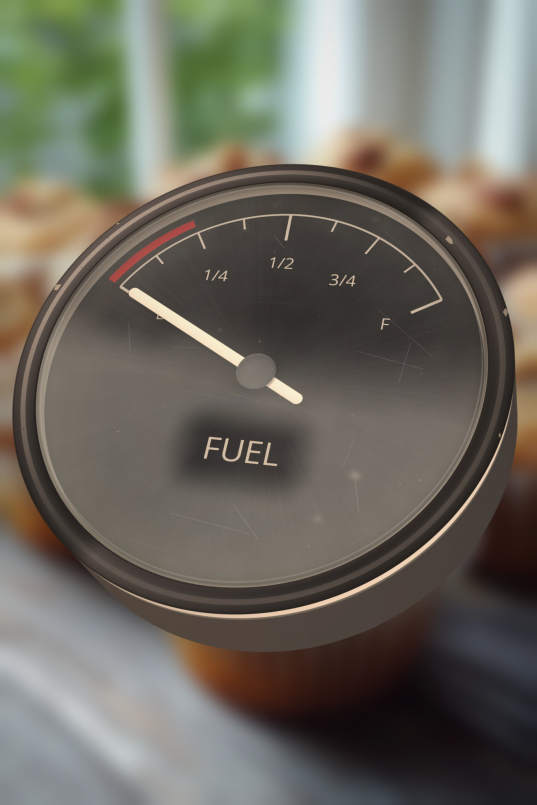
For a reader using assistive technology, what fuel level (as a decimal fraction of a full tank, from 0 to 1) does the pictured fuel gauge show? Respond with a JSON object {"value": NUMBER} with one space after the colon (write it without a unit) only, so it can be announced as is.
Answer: {"value": 0}
